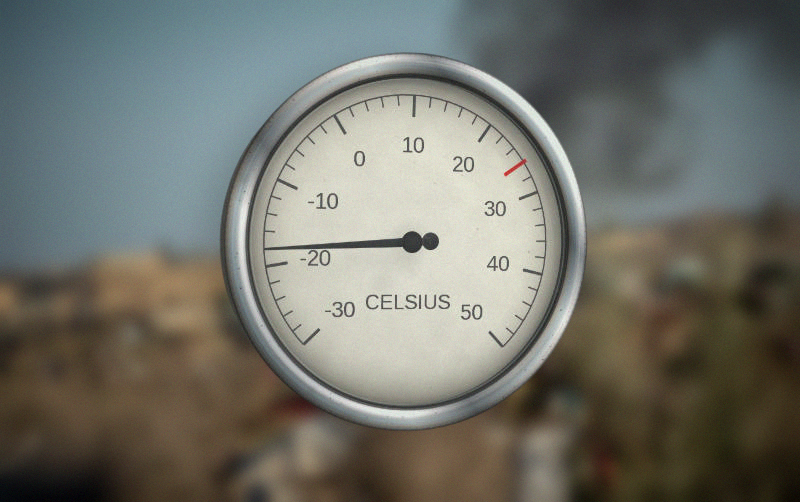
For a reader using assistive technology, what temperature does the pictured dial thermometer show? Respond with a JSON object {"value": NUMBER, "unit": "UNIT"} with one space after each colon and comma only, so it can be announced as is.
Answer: {"value": -18, "unit": "°C"}
